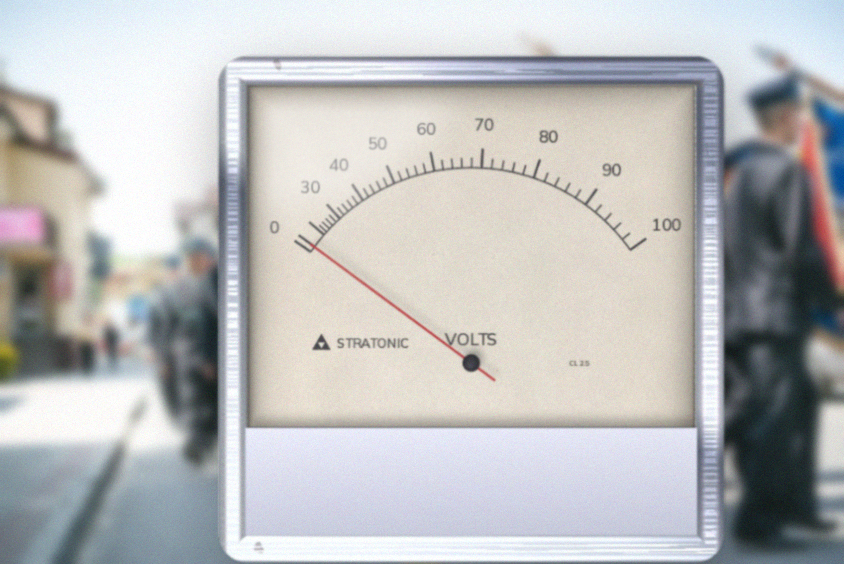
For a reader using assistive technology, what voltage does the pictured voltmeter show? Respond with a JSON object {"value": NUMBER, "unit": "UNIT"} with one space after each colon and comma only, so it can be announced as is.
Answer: {"value": 10, "unit": "V"}
